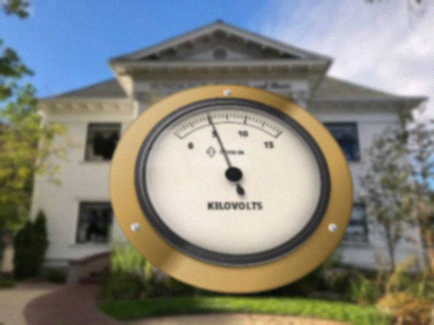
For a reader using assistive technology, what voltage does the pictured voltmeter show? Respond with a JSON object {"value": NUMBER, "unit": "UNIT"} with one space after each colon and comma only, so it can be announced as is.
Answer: {"value": 5, "unit": "kV"}
